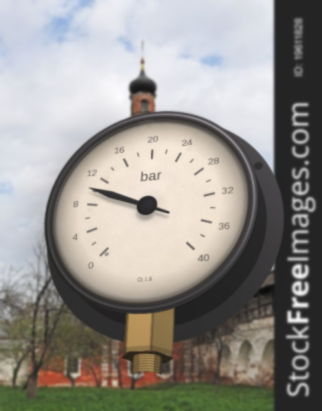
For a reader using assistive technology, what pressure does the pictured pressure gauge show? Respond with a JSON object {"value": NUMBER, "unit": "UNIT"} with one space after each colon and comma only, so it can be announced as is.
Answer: {"value": 10, "unit": "bar"}
